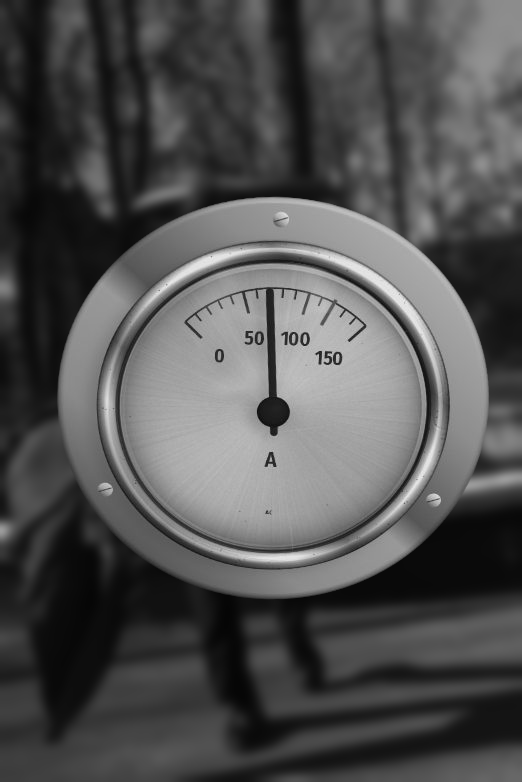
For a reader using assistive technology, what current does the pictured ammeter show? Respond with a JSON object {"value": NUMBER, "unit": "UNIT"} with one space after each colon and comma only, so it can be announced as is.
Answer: {"value": 70, "unit": "A"}
